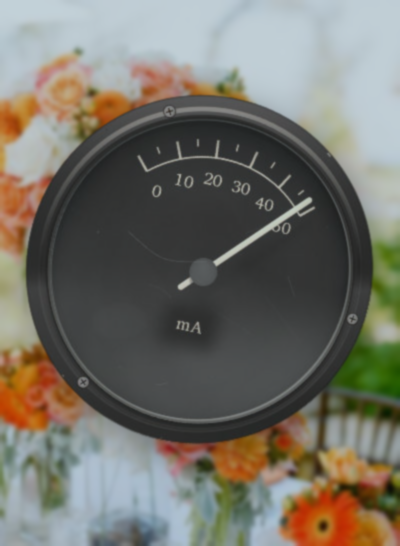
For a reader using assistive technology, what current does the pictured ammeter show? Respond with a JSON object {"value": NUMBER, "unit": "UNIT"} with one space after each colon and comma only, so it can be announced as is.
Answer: {"value": 47.5, "unit": "mA"}
